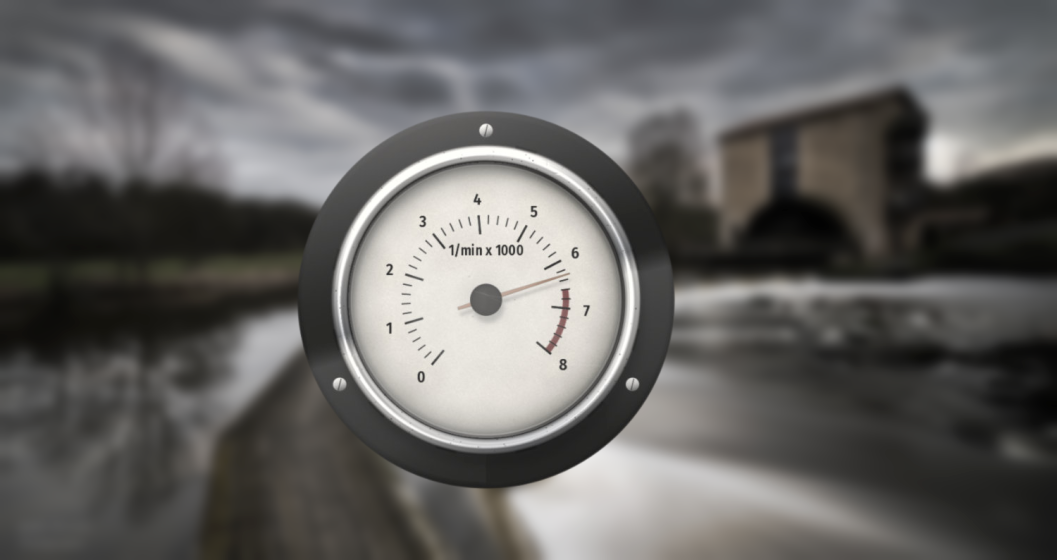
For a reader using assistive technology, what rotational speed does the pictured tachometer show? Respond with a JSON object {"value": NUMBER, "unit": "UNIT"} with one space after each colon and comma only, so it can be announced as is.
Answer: {"value": 6300, "unit": "rpm"}
